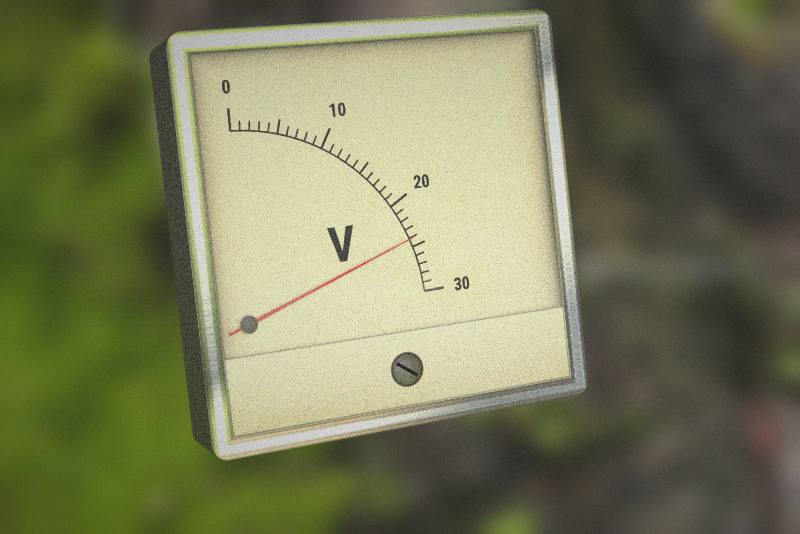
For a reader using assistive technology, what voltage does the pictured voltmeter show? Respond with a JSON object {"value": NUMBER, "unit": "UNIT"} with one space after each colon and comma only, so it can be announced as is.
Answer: {"value": 24, "unit": "V"}
